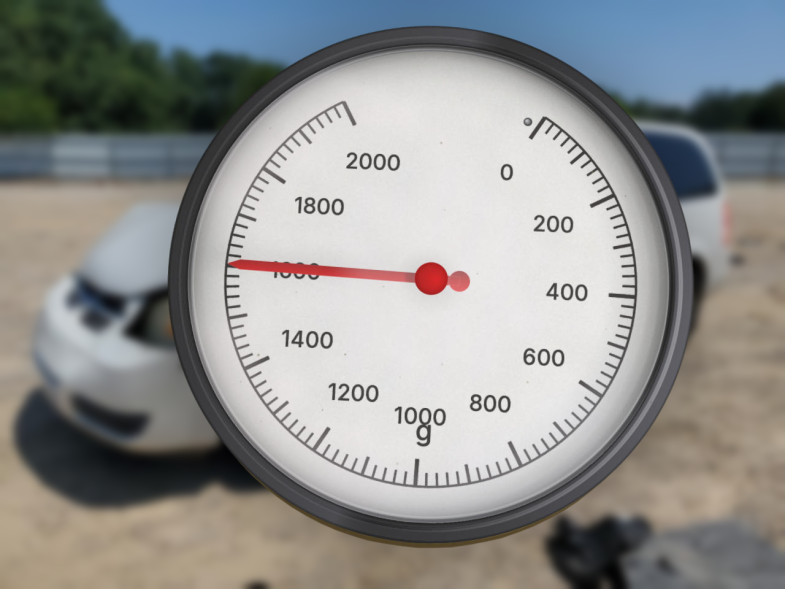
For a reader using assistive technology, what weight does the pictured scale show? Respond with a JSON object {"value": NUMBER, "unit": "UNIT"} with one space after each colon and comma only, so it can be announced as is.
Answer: {"value": 1600, "unit": "g"}
